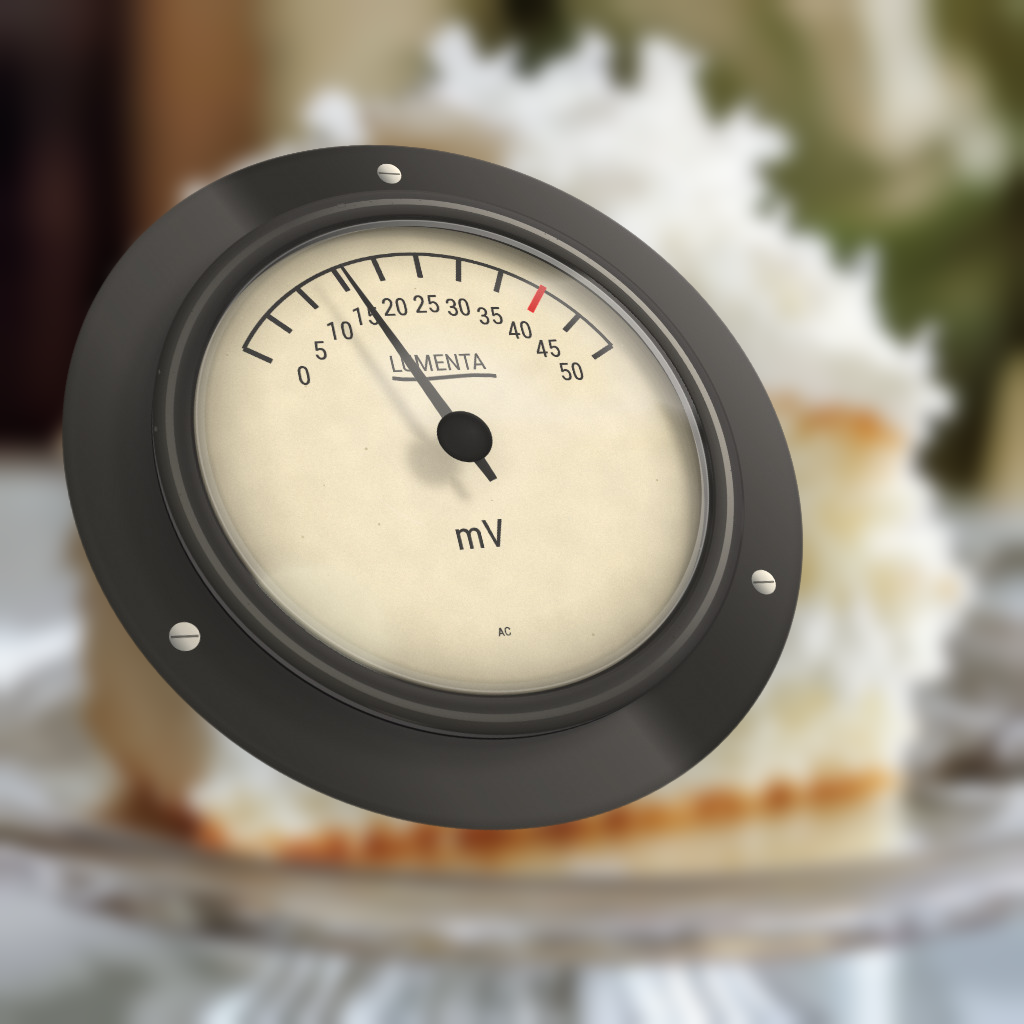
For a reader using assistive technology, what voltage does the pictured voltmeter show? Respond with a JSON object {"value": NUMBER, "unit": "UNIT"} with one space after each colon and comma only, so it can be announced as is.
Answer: {"value": 15, "unit": "mV"}
